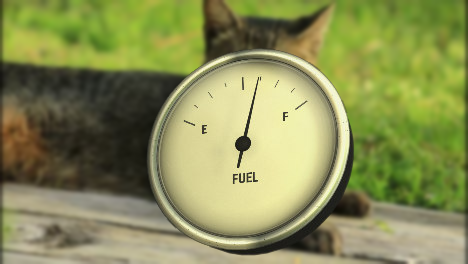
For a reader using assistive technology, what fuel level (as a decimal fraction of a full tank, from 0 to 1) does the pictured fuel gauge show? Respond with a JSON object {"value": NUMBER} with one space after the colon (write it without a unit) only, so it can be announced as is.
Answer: {"value": 0.625}
